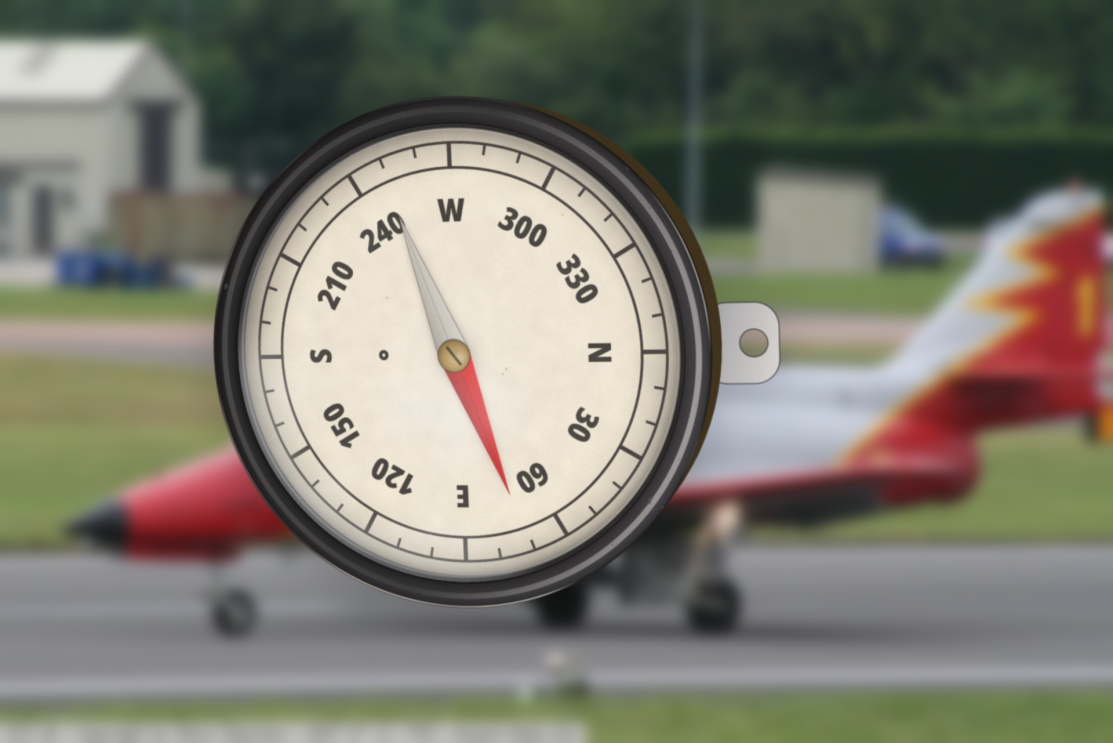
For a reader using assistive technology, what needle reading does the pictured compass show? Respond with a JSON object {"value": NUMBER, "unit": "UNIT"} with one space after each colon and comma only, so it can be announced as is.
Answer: {"value": 70, "unit": "°"}
